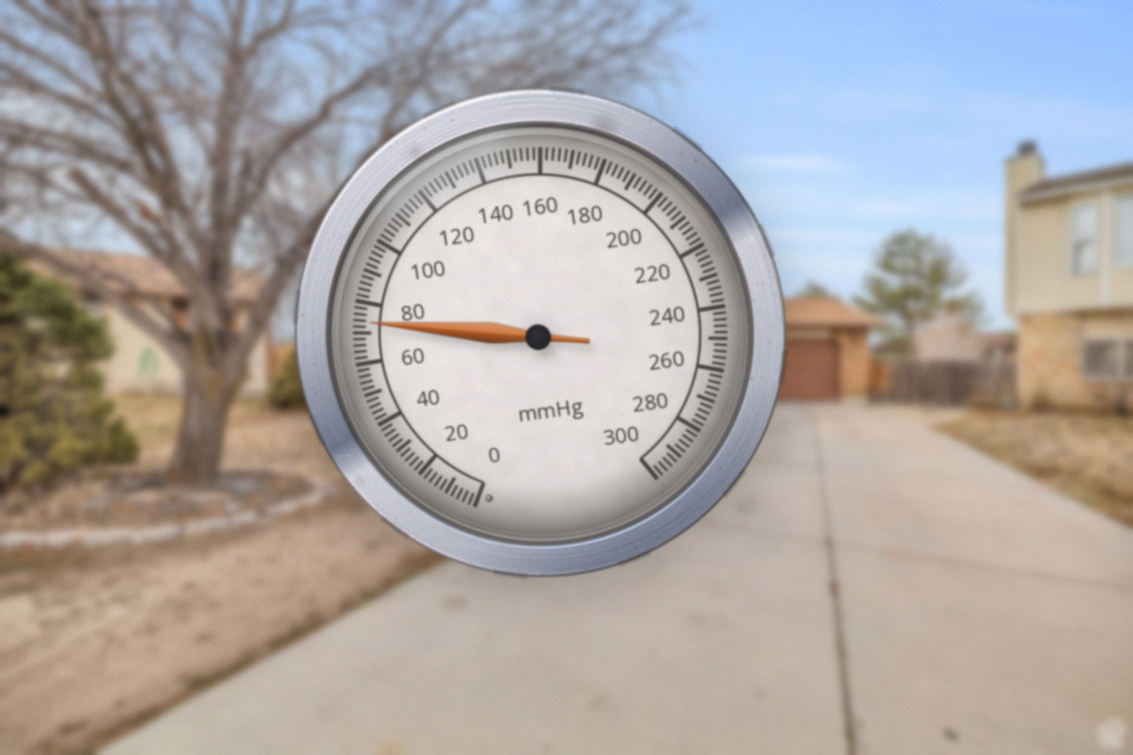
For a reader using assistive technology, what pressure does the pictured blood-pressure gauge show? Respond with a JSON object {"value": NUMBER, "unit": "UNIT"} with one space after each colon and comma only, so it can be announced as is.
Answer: {"value": 74, "unit": "mmHg"}
